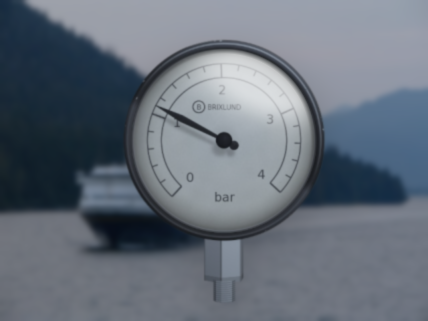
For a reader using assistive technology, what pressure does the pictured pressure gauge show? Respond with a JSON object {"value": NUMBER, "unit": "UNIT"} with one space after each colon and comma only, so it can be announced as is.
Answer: {"value": 1.1, "unit": "bar"}
